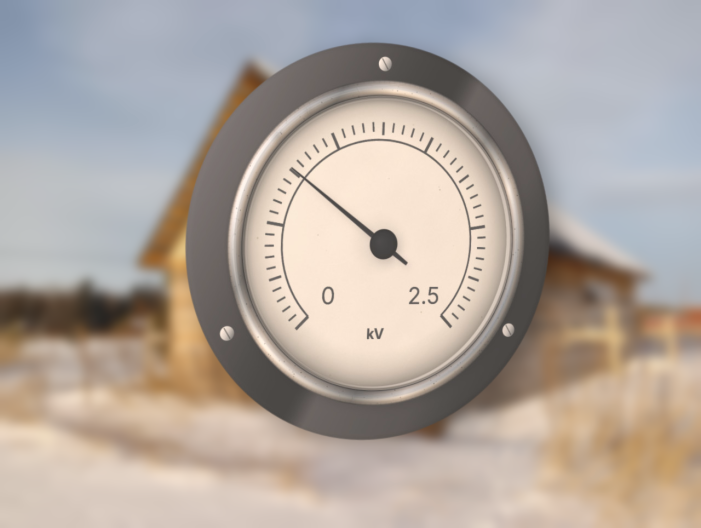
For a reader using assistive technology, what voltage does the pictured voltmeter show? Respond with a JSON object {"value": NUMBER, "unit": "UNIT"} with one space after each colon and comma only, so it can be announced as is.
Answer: {"value": 0.75, "unit": "kV"}
